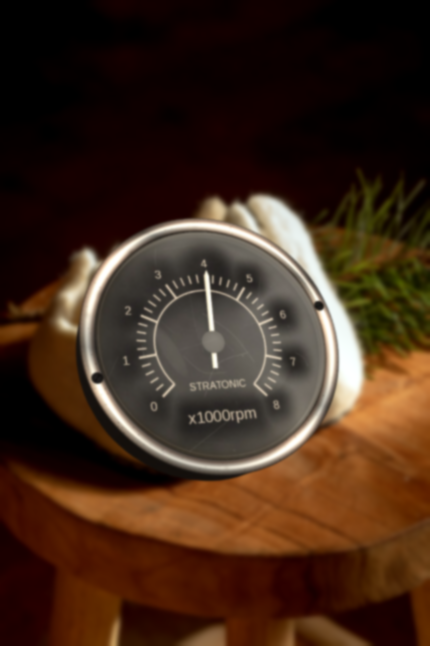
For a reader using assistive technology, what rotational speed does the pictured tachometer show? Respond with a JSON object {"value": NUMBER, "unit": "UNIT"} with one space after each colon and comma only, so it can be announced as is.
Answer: {"value": 4000, "unit": "rpm"}
